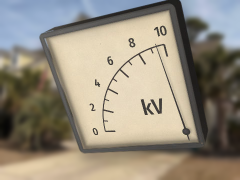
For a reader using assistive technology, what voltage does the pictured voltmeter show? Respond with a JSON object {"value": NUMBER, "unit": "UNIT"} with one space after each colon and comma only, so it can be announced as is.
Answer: {"value": 9.5, "unit": "kV"}
